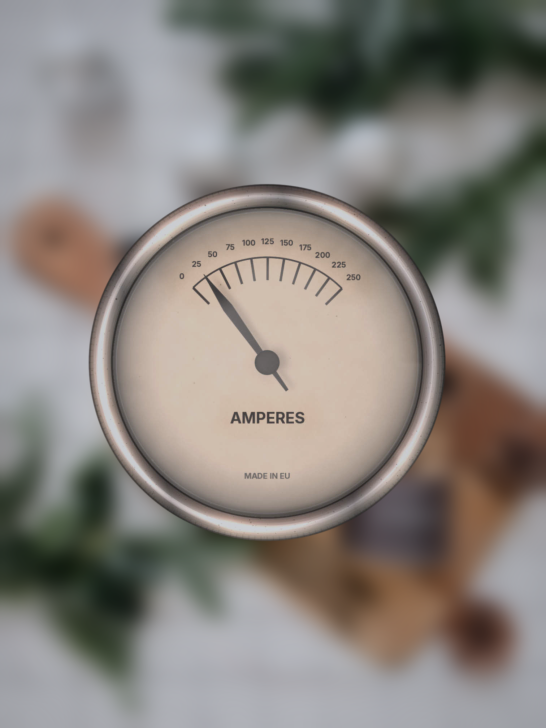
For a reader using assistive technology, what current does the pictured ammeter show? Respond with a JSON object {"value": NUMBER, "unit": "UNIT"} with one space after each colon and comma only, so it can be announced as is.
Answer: {"value": 25, "unit": "A"}
